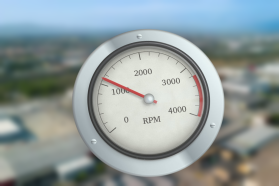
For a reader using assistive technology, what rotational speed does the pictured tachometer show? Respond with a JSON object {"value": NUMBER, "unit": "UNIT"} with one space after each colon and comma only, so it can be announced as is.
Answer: {"value": 1100, "unit": "rpm"}
